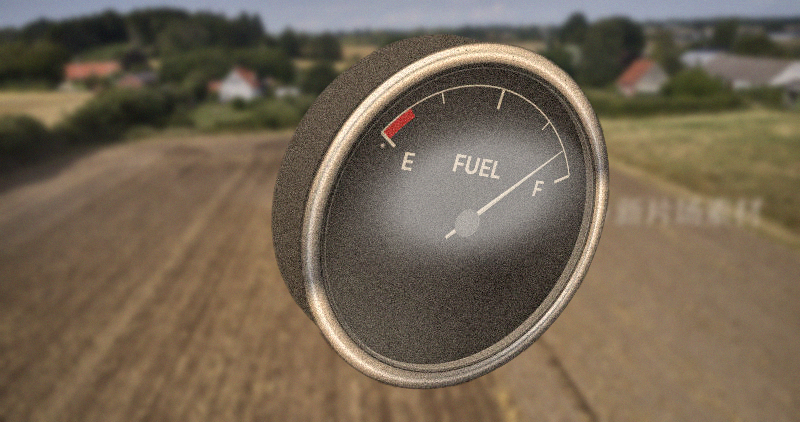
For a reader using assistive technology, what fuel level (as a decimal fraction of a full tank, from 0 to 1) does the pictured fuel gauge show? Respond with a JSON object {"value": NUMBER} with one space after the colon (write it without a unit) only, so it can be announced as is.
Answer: {"value": 0.875}
